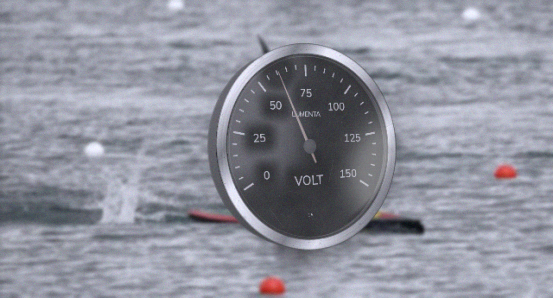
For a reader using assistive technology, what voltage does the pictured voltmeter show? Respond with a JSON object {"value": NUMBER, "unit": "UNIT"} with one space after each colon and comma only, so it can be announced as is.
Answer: {"value": 60, "unit": "V"}
